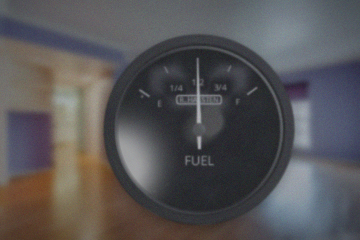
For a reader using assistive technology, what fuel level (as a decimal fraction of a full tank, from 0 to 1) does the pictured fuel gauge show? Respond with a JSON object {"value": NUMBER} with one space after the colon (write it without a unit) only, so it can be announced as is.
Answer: {"value": 0.5}
